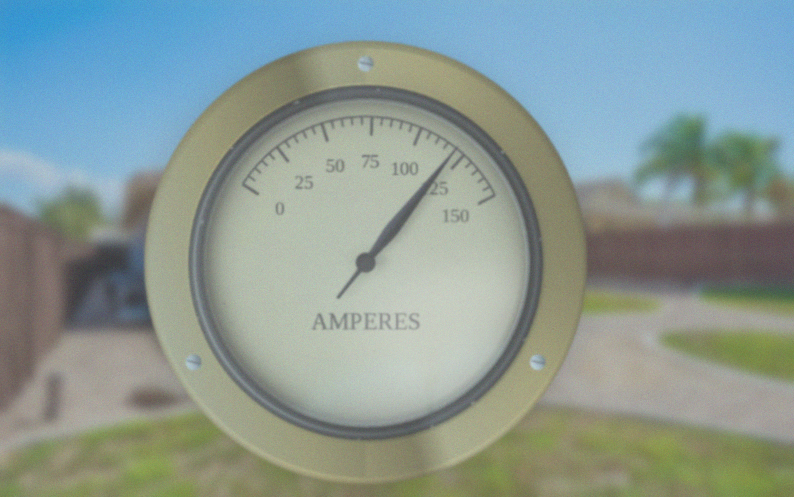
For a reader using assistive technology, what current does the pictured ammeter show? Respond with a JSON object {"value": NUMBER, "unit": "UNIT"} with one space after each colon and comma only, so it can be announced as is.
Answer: {"value": 120, "unit": "A"}
